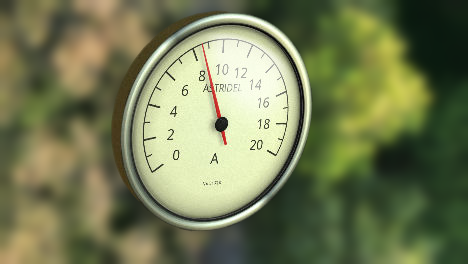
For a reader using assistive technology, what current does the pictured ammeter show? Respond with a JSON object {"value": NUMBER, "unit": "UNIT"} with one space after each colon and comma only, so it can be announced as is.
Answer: {"value": 8.5, "unit": "A"}
